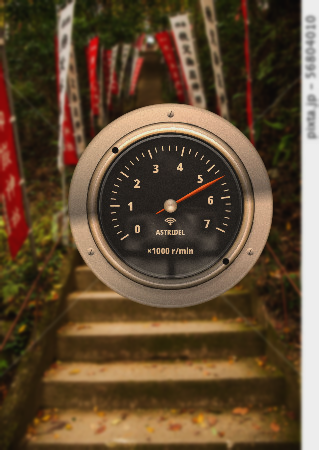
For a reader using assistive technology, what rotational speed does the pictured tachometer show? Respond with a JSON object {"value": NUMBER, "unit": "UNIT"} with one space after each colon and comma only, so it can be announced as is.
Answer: {"value": 5400, "unit": "rpm"}
